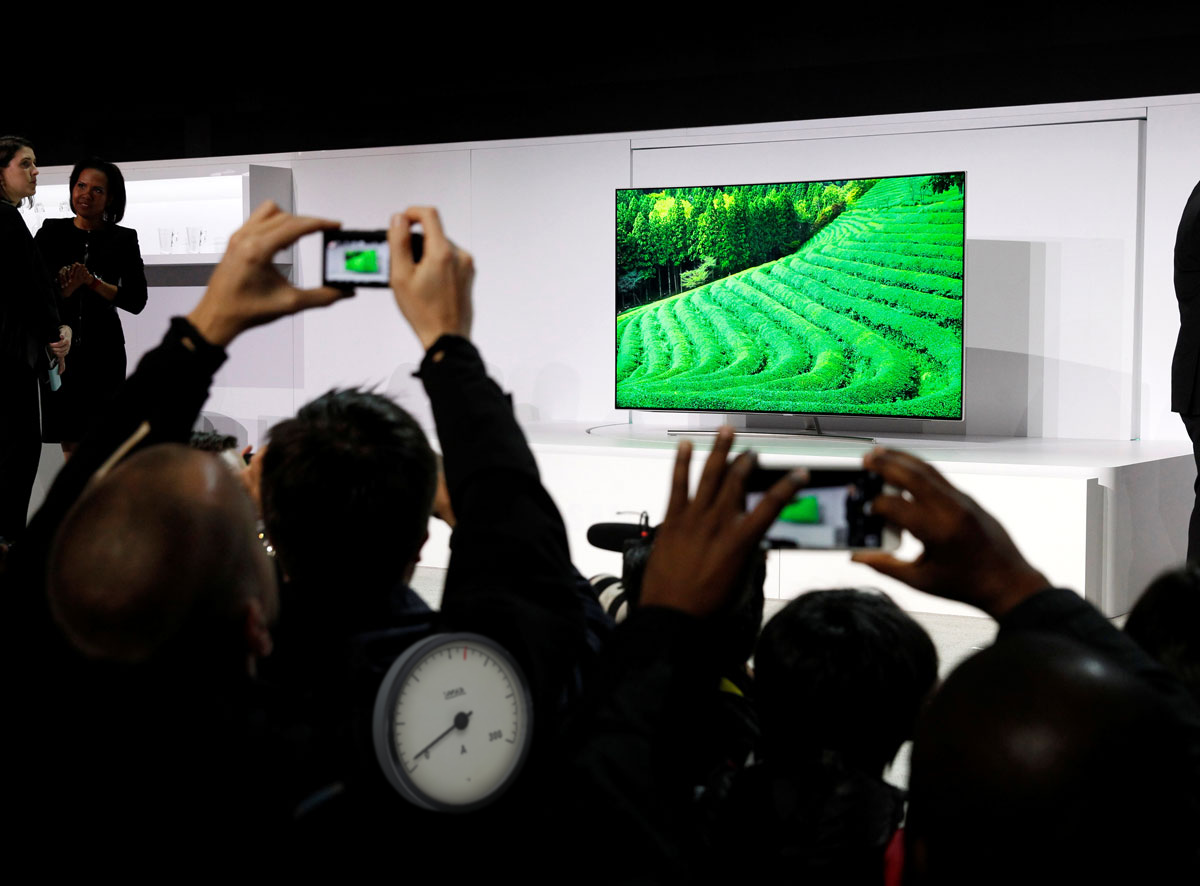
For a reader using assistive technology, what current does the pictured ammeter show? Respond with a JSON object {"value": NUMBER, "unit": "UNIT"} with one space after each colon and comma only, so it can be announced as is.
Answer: {"value": 10, "unit": "A"}
